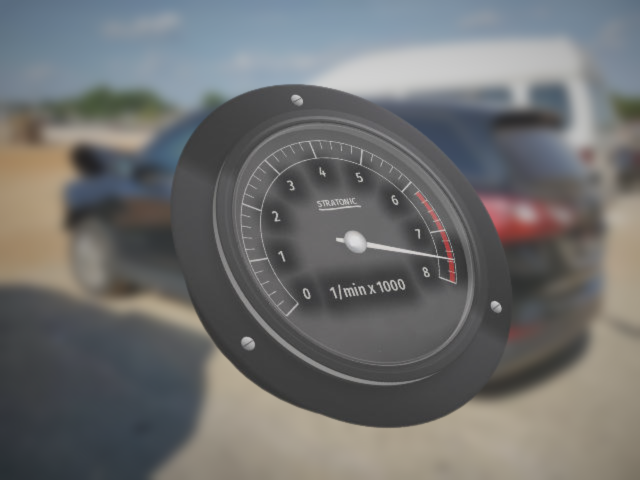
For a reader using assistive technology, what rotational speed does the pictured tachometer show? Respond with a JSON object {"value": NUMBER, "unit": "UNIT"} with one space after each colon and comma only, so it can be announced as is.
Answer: {"value": 7600, "unit": "rpm"}
